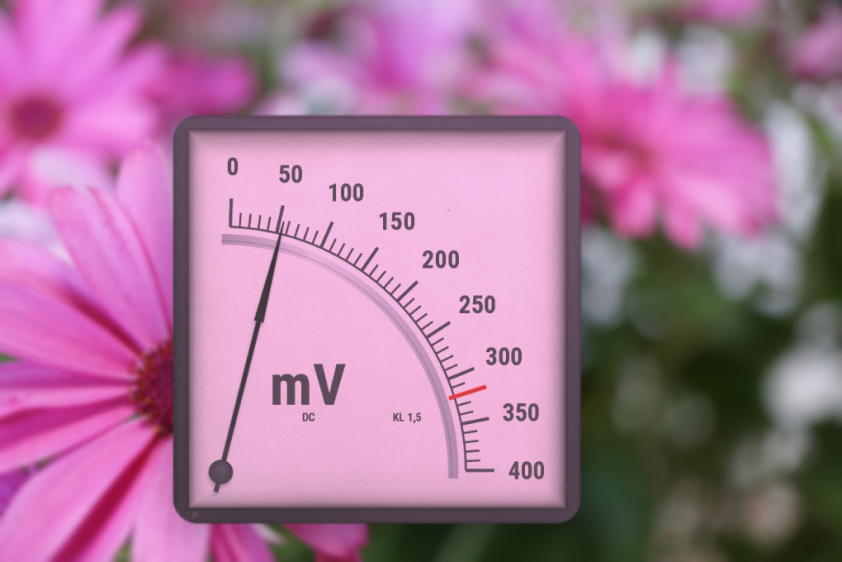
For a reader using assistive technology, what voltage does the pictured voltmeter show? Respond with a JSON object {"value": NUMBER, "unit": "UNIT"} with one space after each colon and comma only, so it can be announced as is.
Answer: {"value": 55, "unit": "mV"}
